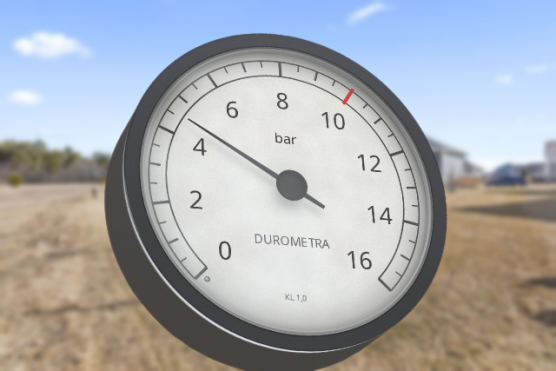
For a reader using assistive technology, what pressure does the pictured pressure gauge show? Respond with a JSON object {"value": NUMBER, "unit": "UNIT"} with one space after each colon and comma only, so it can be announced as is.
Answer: {"value": 4.5, "unit": "bar"}
